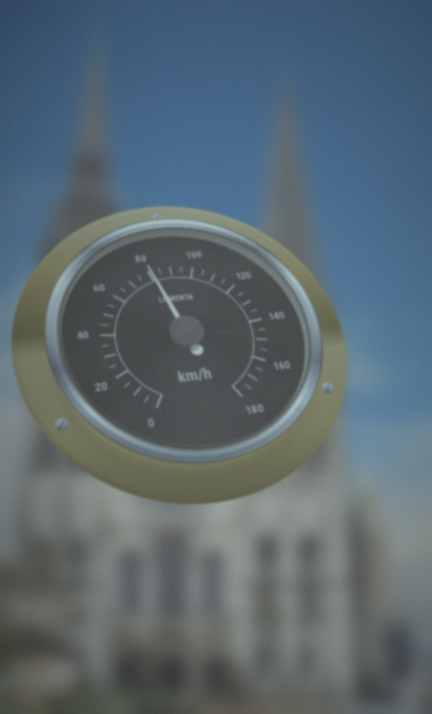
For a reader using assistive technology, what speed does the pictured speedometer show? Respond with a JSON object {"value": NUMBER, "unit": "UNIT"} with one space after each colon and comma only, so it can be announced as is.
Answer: {"value": 80, "unit": "km/h"}
